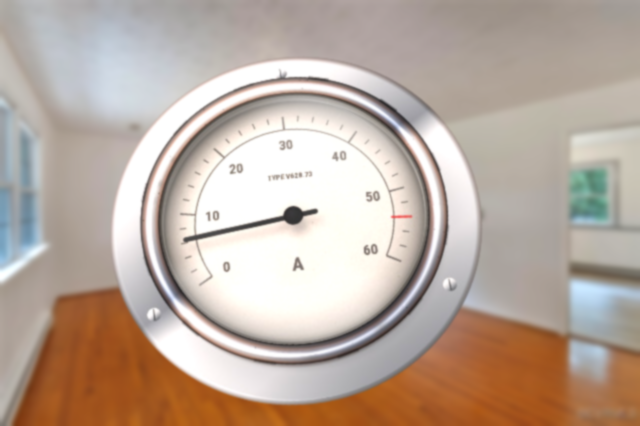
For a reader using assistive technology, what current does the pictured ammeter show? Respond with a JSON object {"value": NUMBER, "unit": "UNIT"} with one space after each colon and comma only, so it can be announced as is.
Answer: {"value": 6, "unit": "A"}
